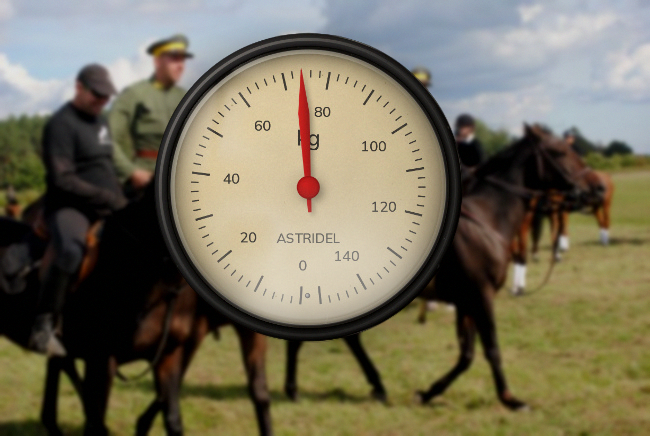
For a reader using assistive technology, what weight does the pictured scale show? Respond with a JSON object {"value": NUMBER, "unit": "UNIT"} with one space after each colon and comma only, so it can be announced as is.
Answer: {"value": 74, "unit": "kg"}
